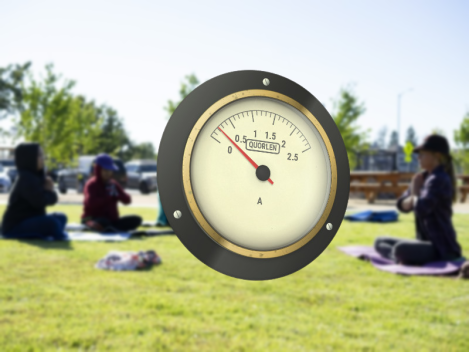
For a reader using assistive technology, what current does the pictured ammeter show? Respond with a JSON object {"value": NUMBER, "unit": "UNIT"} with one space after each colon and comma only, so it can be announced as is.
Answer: {"value": 0.2, "unit": "A"}
